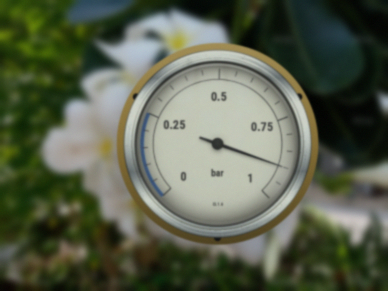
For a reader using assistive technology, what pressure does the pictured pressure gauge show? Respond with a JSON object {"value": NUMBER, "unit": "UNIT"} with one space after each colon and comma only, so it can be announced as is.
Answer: {"value": 0.9, "unit": "bar"}
